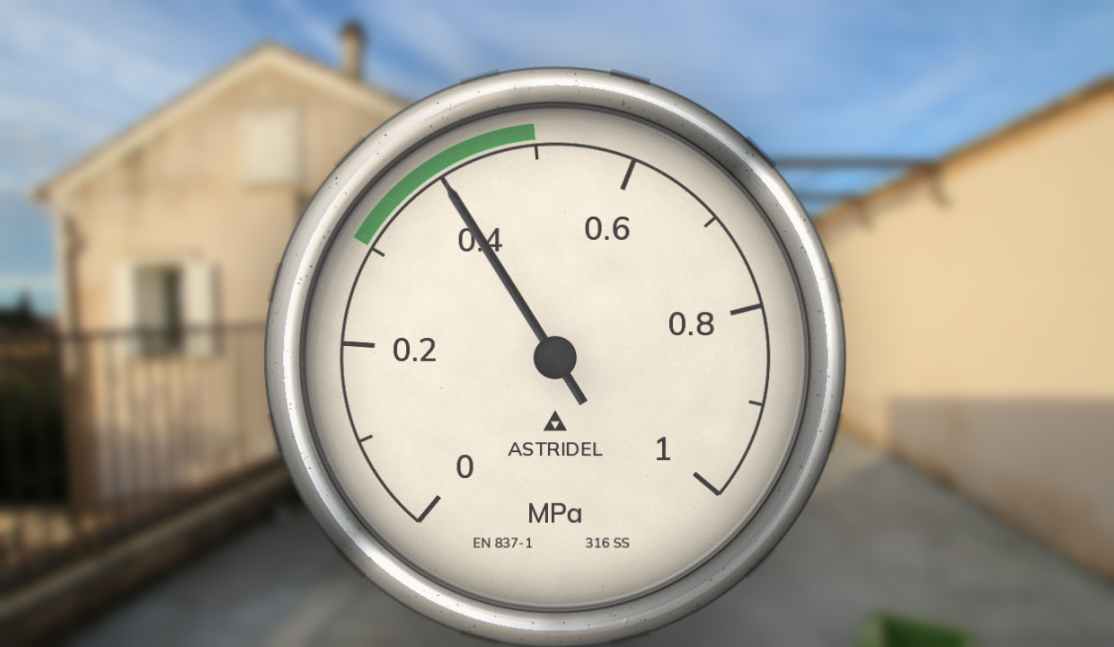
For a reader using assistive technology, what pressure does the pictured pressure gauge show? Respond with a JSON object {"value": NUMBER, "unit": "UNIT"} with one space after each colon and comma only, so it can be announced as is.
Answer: {"value": 0.4, "unit": "MPa"}
